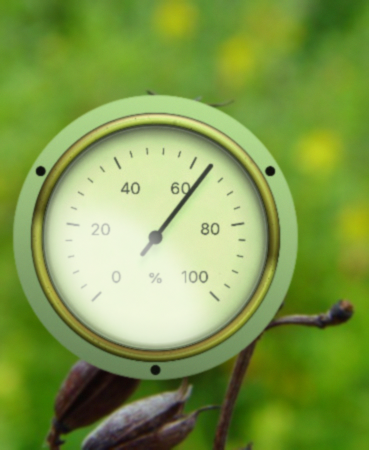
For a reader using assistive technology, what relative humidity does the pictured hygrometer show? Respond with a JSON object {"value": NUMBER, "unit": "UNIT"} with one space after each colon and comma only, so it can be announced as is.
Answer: {"value": 64, "unit": "%"}
